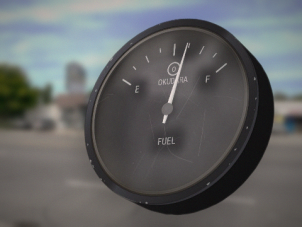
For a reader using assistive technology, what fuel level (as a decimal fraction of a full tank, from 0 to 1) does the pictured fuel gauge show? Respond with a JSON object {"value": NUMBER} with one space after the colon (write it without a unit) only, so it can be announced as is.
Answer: {"value": 0.625}
